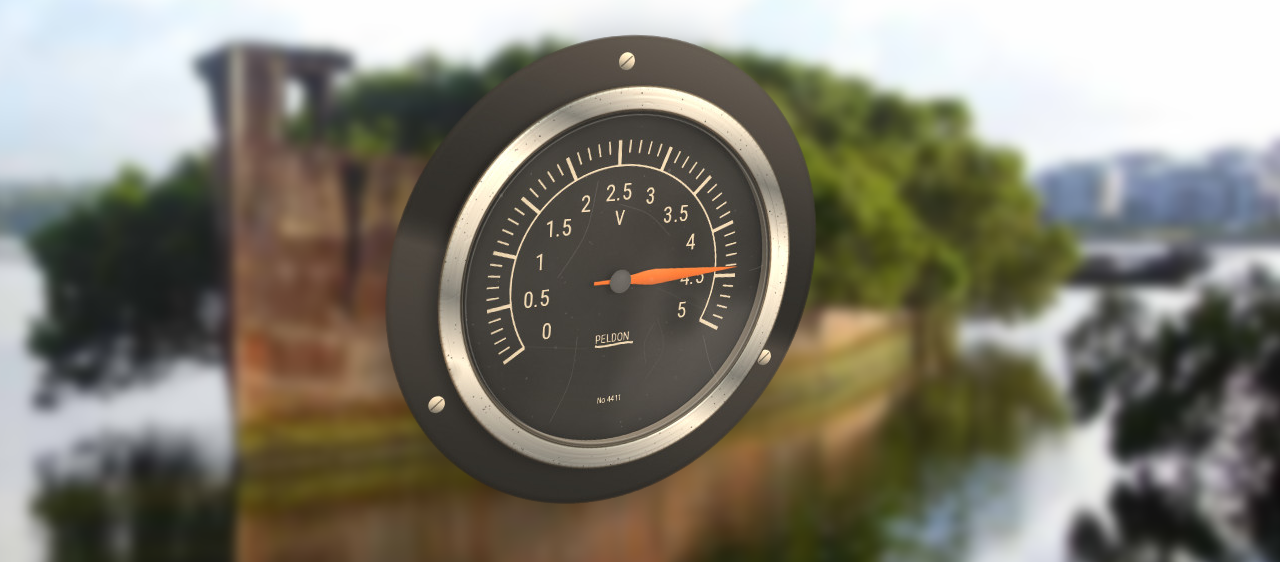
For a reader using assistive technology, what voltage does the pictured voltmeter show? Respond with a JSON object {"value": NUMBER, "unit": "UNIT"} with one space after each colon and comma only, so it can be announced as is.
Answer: {"value": 4.4, "unit": "V"}
